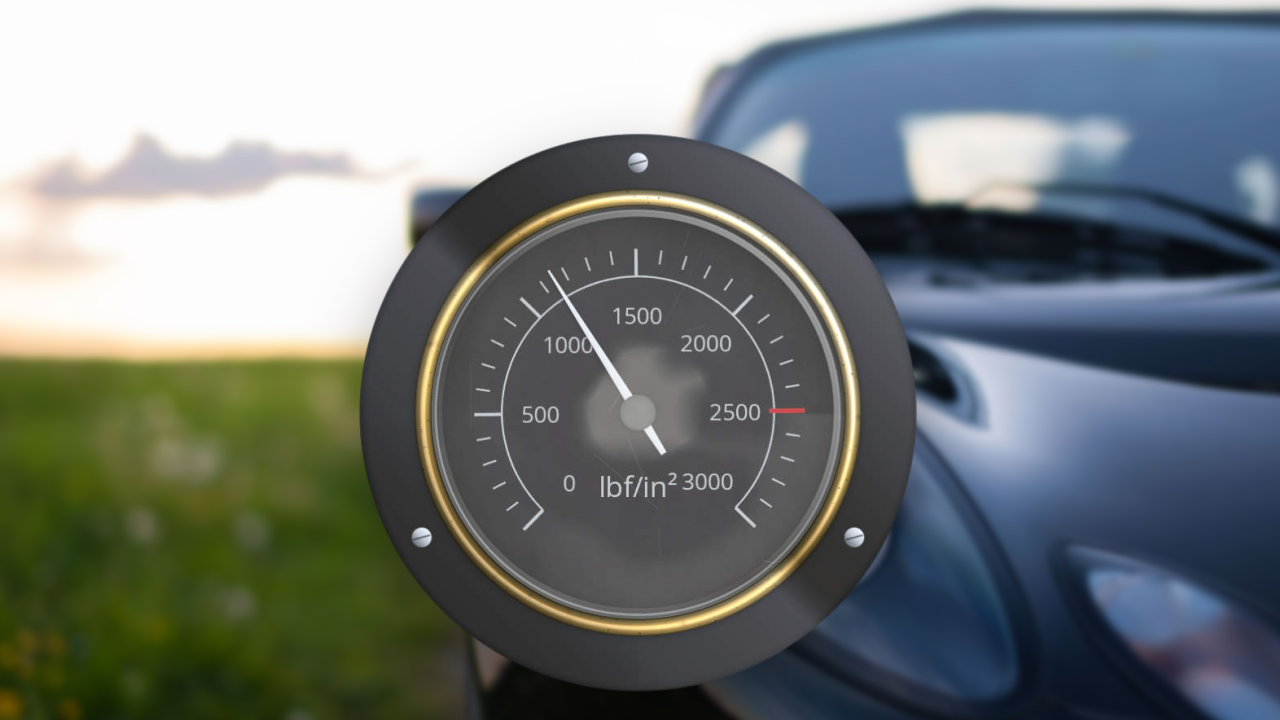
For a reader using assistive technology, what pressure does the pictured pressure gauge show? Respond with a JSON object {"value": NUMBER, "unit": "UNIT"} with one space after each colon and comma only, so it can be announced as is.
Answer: {"value": 1150, "unit": "psi"}
